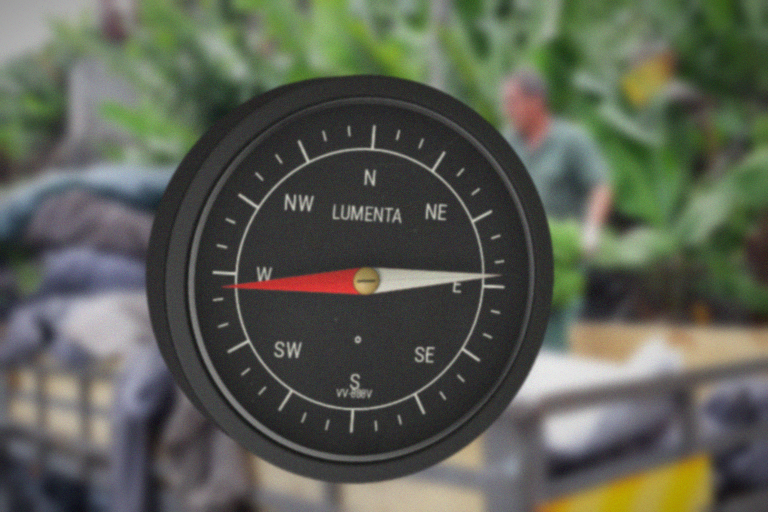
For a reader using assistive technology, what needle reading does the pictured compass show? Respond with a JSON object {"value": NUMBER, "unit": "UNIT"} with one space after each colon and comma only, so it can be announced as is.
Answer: {"value": 265, "unit": "°"}
